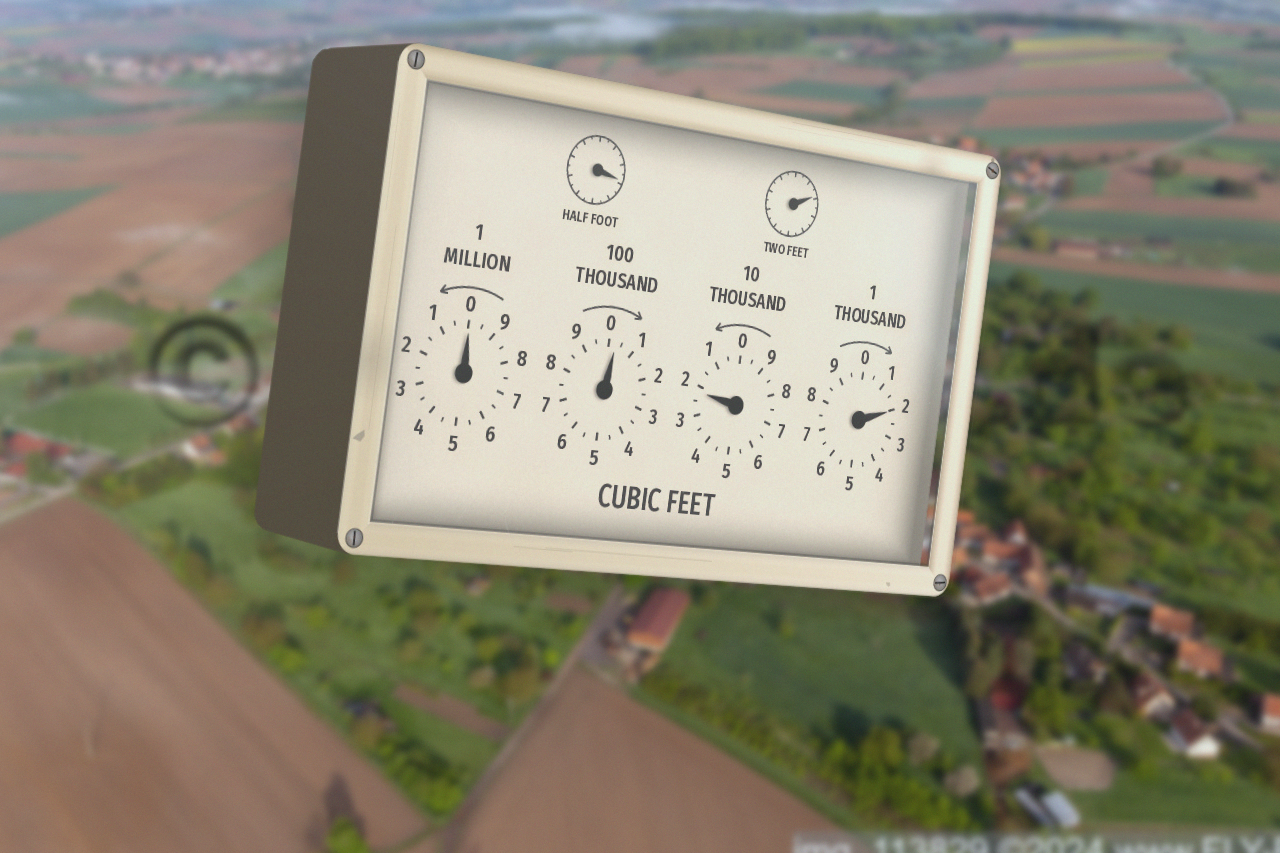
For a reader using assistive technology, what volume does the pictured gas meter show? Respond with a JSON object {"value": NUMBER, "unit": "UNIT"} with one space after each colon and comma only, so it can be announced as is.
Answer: {"value": 2200, "unit": "ft³"}
